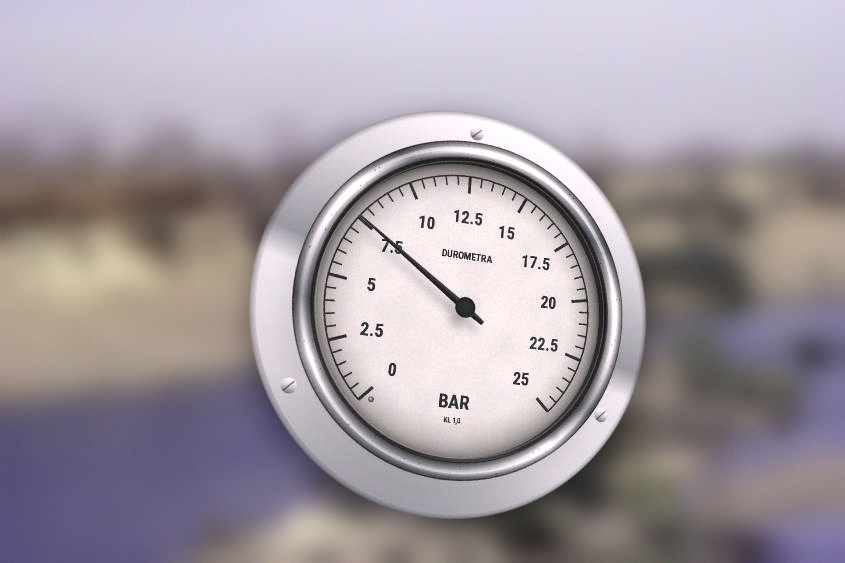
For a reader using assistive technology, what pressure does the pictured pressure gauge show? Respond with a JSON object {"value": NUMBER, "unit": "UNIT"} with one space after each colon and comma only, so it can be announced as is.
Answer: {"value": 7.5, "unit": "bar"}
